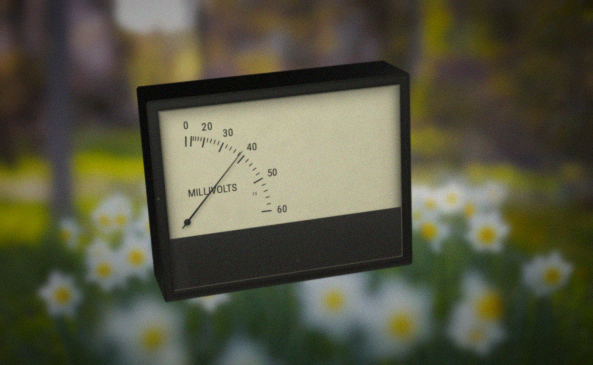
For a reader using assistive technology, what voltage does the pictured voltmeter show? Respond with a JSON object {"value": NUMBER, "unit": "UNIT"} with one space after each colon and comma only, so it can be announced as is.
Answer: {"value": 38, "unit": "mV"}
